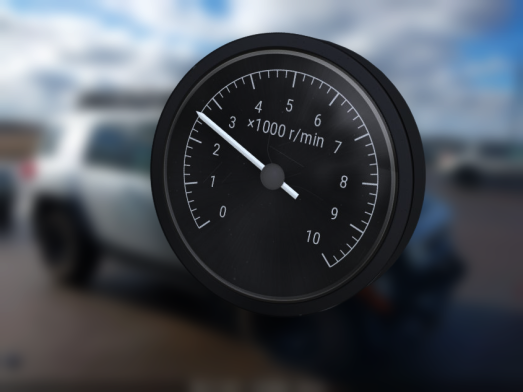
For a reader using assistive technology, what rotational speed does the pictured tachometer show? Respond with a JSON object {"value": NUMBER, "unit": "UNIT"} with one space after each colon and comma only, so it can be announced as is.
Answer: {"value": 2600, "unit": "rpm"}
